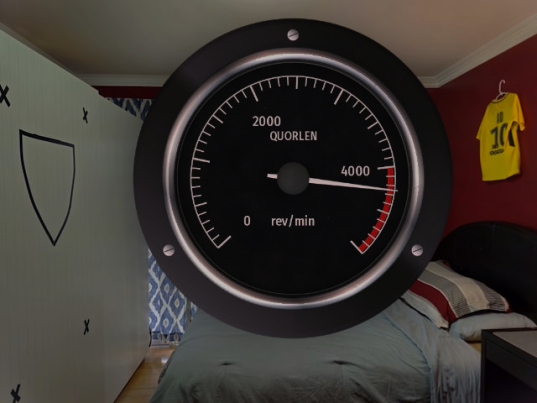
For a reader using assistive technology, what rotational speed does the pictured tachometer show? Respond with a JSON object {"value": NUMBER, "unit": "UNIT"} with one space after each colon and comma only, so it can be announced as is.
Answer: {"value": 4250, "unit": "rpm"}
